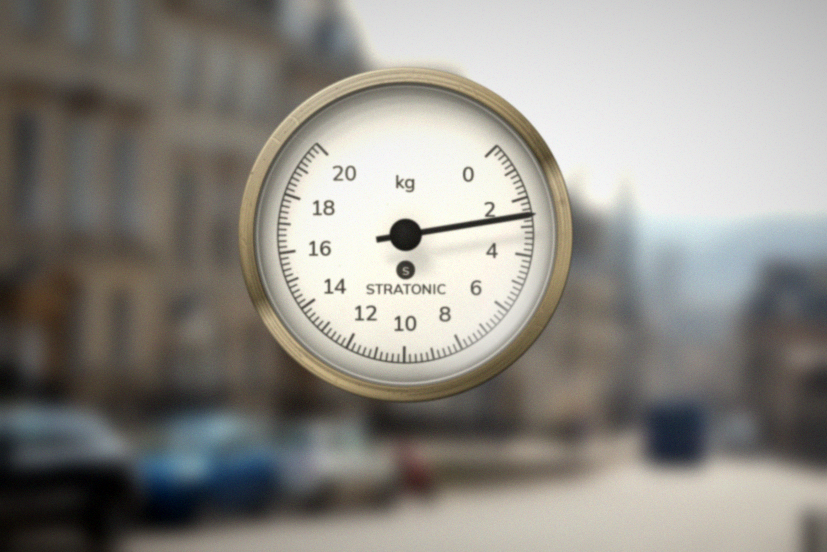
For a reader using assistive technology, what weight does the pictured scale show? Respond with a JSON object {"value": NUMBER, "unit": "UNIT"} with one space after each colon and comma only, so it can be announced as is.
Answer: {"value": 2.6, "unit": "kg"}
